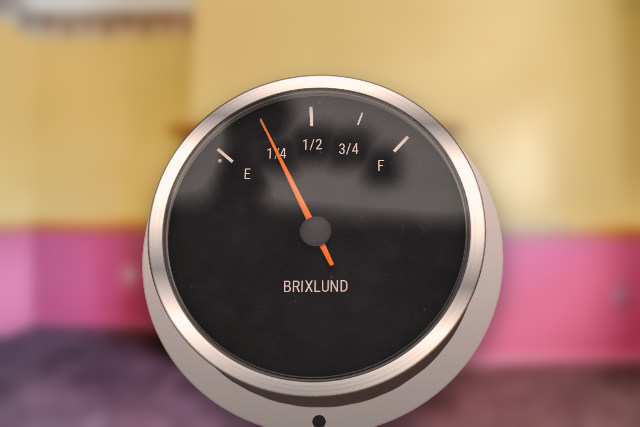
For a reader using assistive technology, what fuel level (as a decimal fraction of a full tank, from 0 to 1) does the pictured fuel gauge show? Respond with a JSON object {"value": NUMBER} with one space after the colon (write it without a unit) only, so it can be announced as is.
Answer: {"value": 0.25}
